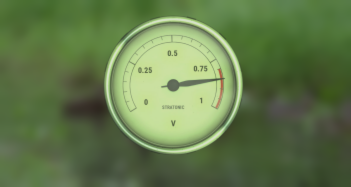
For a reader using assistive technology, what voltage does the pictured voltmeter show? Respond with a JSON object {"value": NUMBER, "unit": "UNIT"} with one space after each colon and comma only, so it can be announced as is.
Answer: {"value": 0.85, "unit": "V"}
